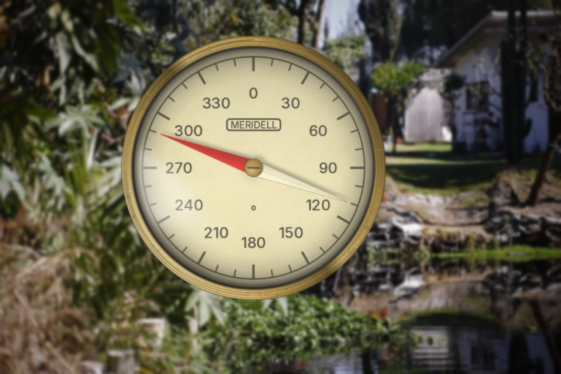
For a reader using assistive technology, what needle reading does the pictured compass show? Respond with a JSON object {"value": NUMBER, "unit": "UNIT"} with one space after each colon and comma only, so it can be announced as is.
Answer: {"value": 290, "unit": "°"}
